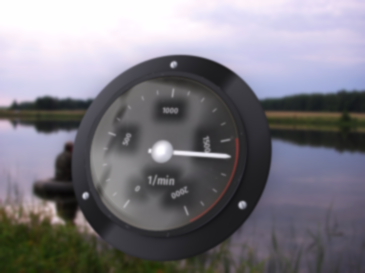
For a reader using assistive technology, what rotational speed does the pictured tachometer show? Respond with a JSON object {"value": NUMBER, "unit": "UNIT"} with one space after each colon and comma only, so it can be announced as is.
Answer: {"value": 1600, "unit": "rpm"}
